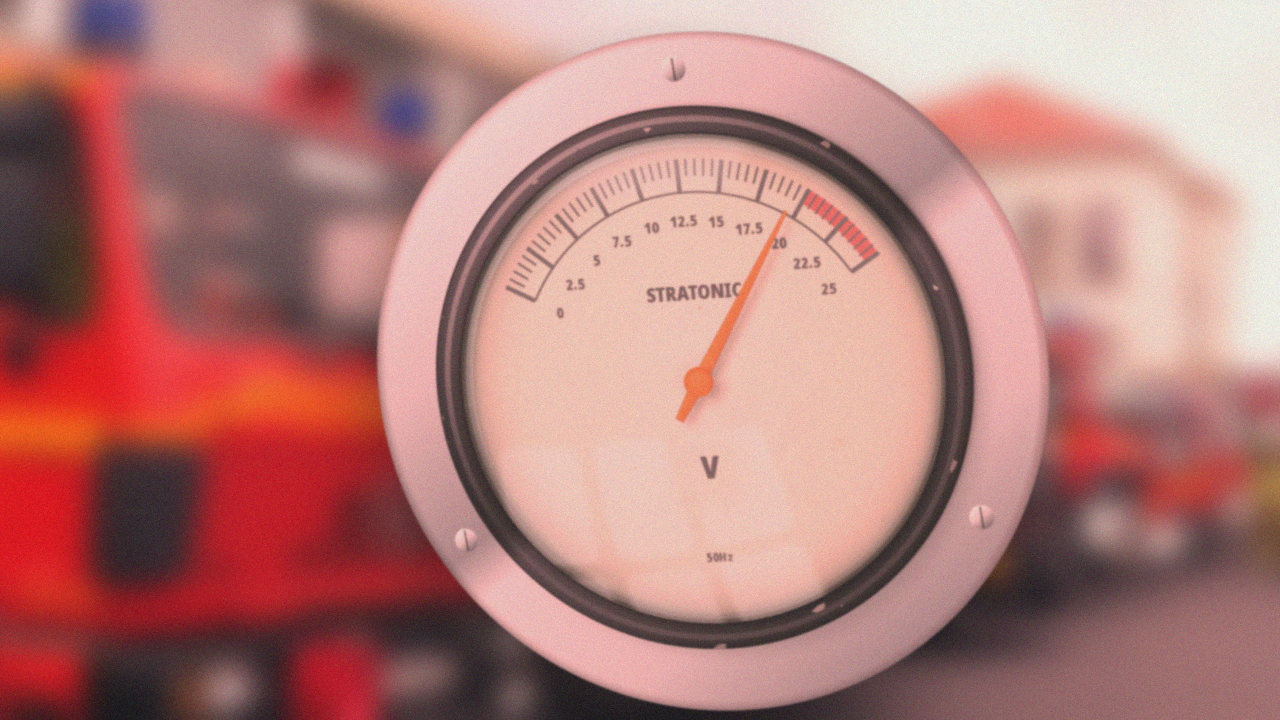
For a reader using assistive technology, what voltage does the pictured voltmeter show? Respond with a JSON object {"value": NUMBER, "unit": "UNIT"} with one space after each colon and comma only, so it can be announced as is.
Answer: {"value": 19.5, "unit": "V"}
